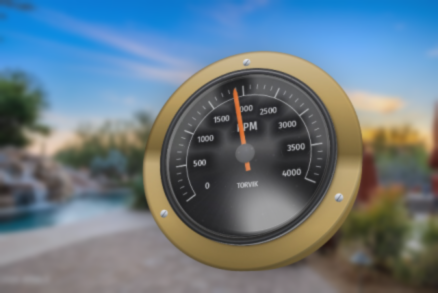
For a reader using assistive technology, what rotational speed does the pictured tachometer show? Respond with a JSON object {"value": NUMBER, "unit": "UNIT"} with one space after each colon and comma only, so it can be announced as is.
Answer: {"value": 1900, "unit": "rpm"}
